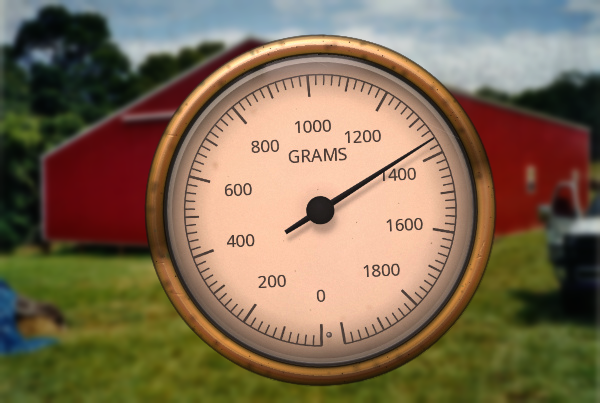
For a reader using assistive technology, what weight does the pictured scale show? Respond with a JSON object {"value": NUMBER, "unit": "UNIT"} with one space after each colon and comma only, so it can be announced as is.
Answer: {"value": 1360, "unit": "g"}
